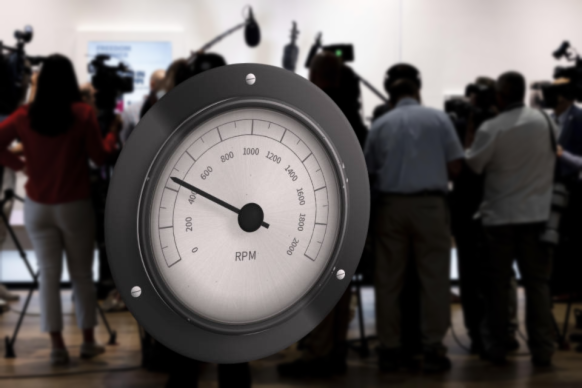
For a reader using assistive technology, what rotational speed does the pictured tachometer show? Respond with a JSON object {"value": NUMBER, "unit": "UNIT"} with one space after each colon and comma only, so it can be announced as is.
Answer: {"value": 450, "unit": "rpm"}
